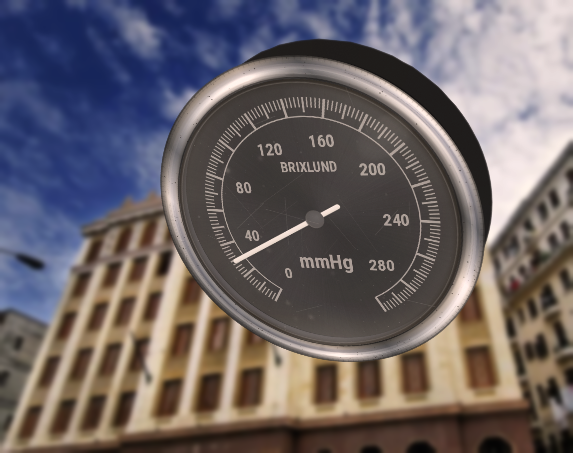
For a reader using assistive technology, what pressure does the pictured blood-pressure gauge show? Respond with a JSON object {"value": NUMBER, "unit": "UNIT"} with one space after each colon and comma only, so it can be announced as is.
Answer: {"value": 30, "unit": "mmHg"}
